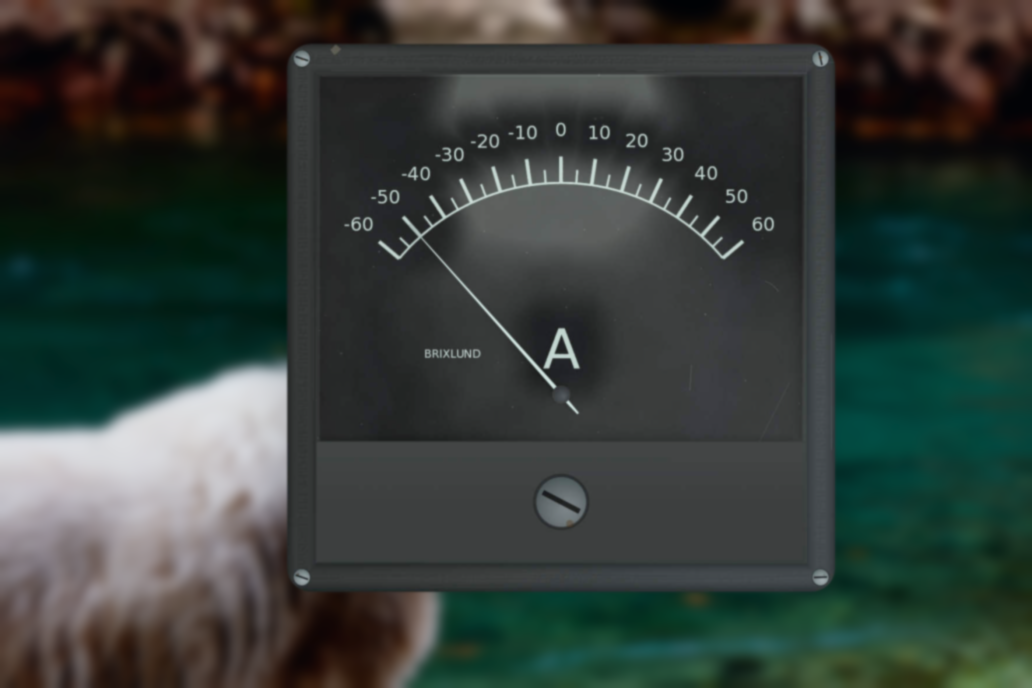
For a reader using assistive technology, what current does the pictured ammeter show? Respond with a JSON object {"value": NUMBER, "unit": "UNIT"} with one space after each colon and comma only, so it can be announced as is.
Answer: {"value": -50, "unit": "A"}
